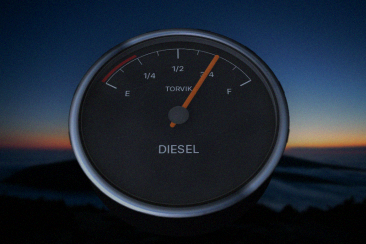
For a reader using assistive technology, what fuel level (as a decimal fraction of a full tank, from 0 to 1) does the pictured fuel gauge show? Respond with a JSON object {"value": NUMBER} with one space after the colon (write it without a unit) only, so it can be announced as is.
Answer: {"value": 0.75}
